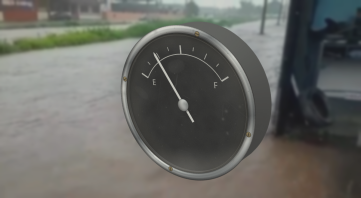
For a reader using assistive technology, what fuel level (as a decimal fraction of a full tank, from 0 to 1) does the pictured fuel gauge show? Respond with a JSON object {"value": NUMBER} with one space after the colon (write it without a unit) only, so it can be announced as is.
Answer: {"value": 0.25}
